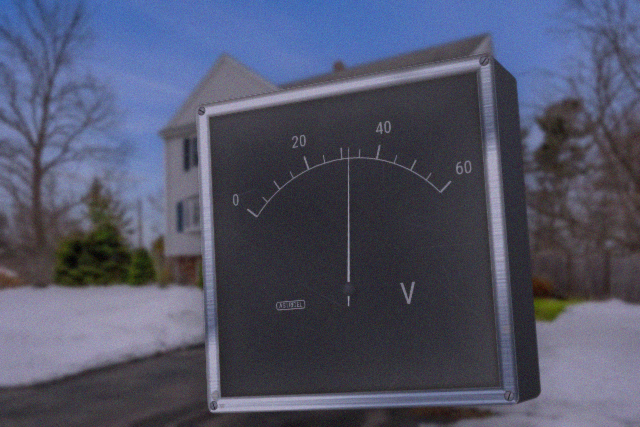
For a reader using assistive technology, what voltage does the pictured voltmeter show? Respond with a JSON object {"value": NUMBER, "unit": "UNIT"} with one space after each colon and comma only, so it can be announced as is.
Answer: {"value": 32.5, "unit": "V"}
